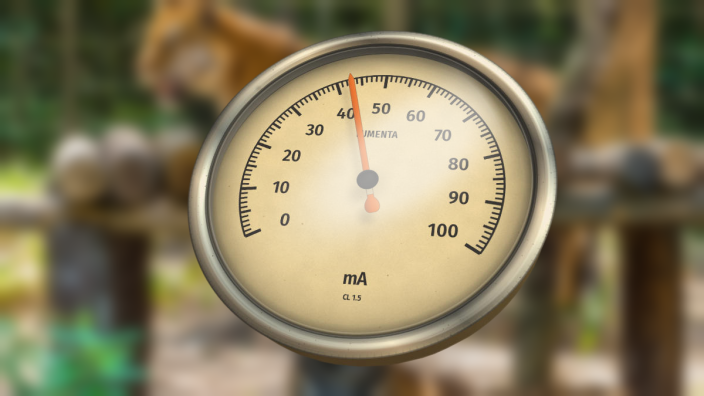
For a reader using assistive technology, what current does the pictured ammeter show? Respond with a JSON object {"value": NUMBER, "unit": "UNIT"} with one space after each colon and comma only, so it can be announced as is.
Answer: {"value": 43, "unit": "mA"}
